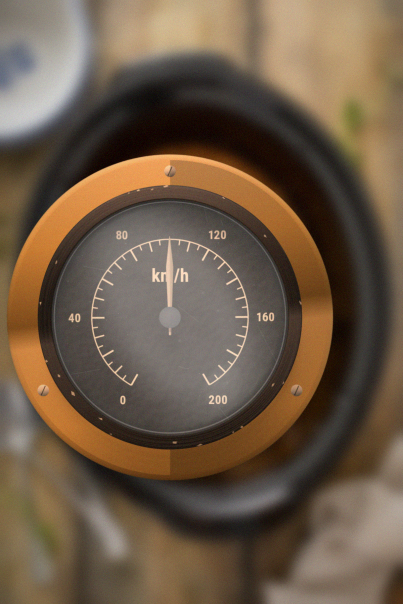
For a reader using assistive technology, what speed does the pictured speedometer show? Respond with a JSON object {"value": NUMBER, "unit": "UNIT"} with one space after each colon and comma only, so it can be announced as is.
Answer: {"value": 100, "unit": "km/h"}
